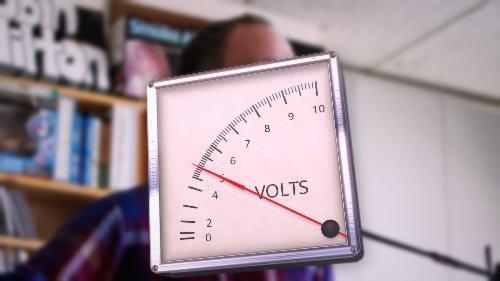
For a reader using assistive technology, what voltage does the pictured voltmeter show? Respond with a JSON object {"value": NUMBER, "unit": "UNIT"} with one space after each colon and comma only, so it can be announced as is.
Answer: {"value": 5, "unit": "V"}
